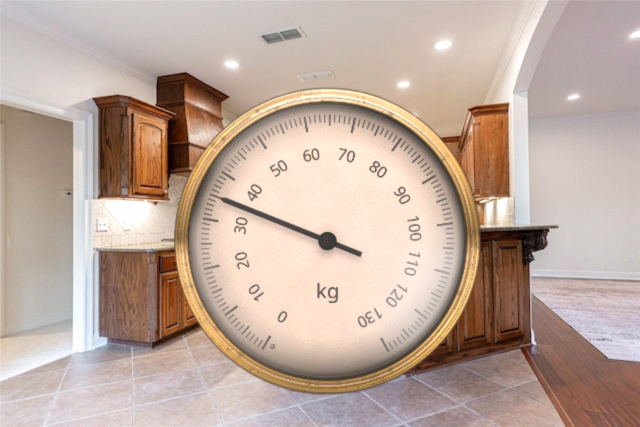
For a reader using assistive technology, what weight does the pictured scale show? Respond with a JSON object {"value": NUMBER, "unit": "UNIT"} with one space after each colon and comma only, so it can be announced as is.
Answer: {"value": 35, "unit": "kg"}
